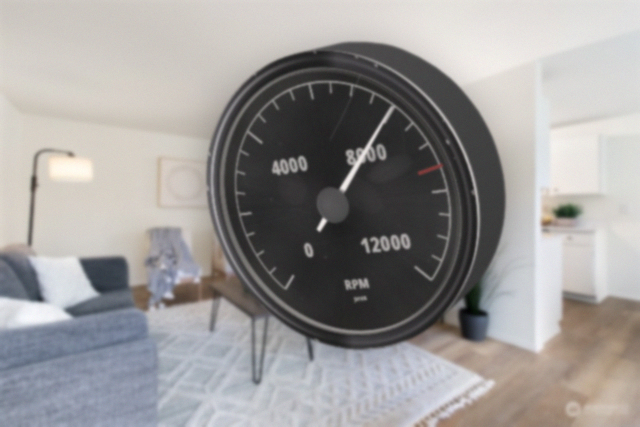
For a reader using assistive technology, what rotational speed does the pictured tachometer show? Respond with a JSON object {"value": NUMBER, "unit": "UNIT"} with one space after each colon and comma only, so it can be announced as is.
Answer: {"value": 8000, "unit": "rpm"}
